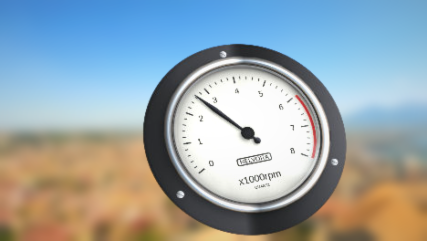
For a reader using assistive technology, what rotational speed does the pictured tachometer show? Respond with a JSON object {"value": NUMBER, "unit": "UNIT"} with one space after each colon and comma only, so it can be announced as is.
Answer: {"value": 2600, "unit": "rpm"}
